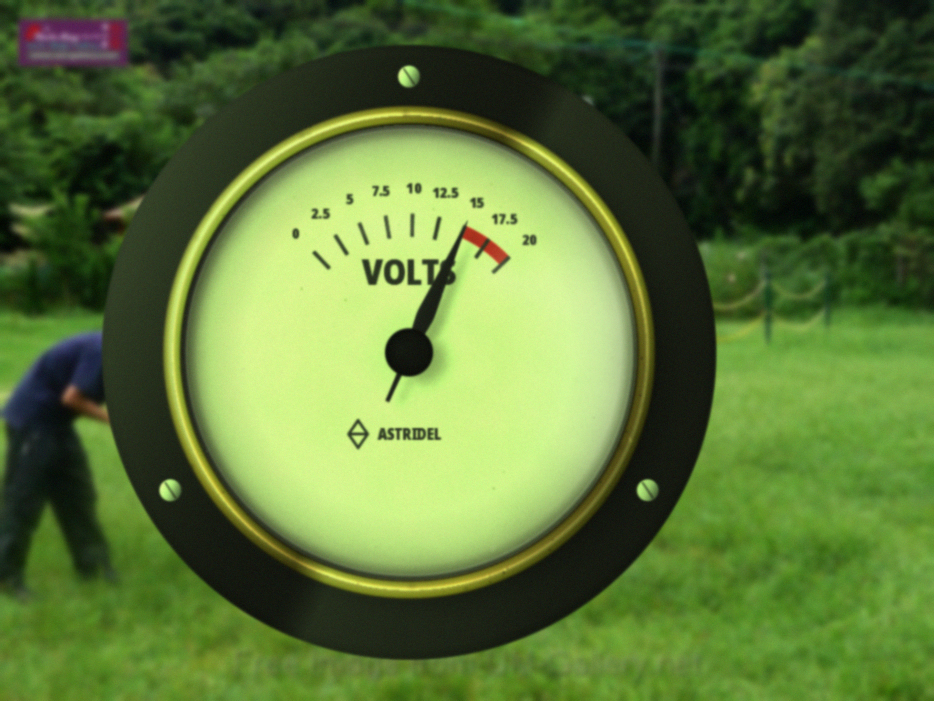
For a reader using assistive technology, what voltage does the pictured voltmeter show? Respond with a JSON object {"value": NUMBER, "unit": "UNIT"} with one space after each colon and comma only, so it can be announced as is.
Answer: {"value": 15, "unit": "V"}
